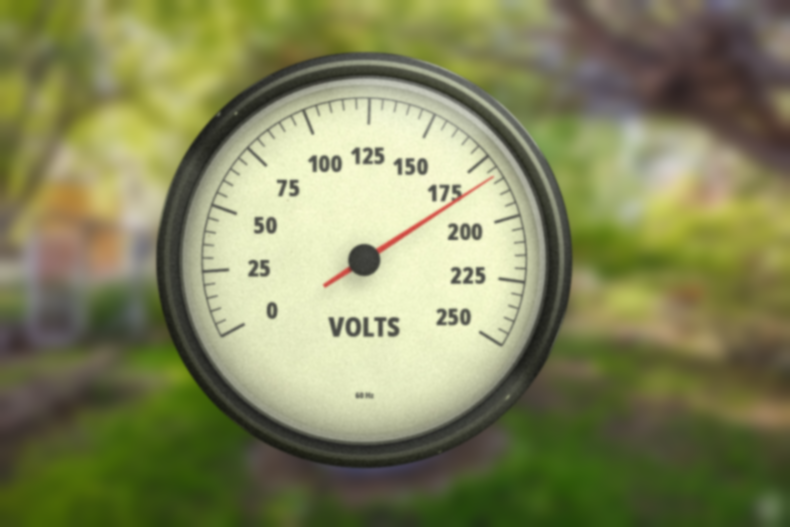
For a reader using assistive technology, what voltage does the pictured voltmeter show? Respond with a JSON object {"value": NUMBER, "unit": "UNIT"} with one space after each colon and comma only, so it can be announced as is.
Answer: {"value": 182.5, "unit": "V"}
